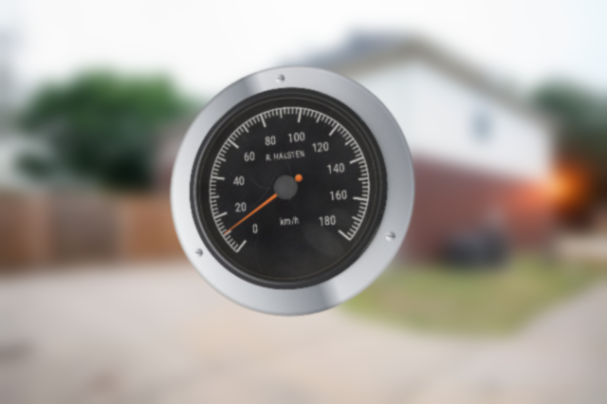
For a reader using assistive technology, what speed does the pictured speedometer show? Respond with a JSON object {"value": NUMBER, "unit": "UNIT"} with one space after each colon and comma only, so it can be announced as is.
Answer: {"value": 10, "unit": "km/h"}
